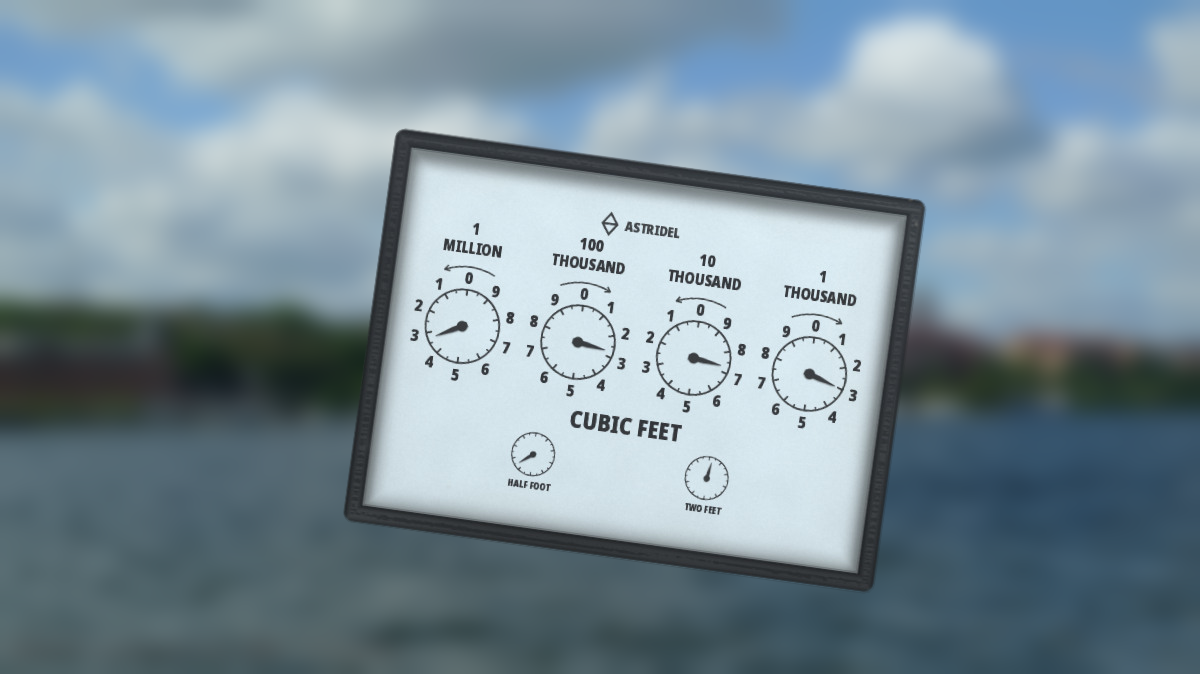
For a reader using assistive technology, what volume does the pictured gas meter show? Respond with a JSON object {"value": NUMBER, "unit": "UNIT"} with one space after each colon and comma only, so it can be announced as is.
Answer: {"value": 327300, "unit": "ft³"}
